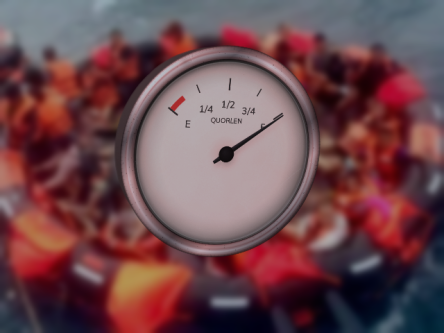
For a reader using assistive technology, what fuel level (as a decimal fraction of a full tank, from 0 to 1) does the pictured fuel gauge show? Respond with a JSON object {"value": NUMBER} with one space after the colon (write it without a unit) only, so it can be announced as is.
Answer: {"value": 1}
